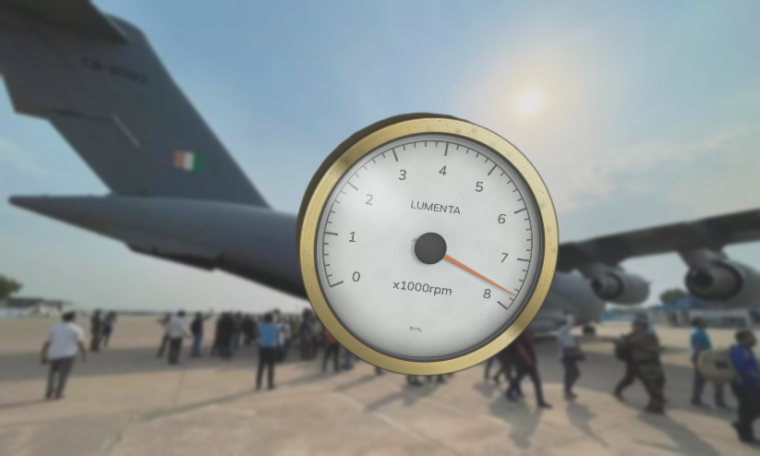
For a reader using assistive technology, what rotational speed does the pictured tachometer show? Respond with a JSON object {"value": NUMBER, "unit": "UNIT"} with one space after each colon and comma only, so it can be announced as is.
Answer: {"value": 7700, "unit": "rpm"}
